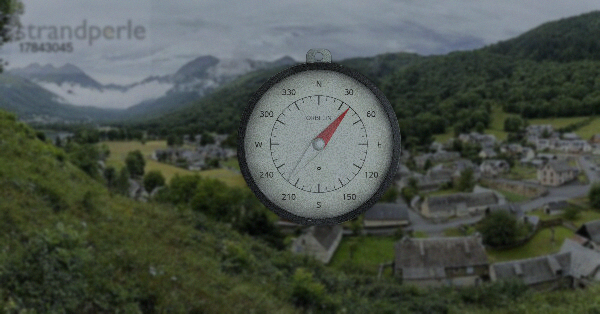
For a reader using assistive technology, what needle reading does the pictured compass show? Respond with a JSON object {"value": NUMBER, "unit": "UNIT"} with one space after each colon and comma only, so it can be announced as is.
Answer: {"value": 40, "unit": "°"}
